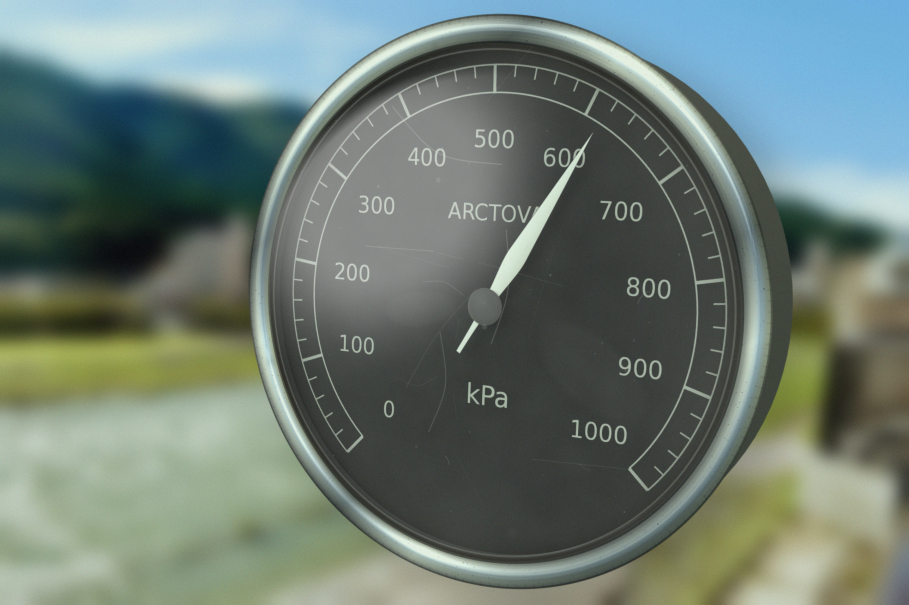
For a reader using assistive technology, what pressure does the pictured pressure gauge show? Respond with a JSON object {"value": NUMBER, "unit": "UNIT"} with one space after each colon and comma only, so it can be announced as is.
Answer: {"value": 620, "unit": "kPa"}
